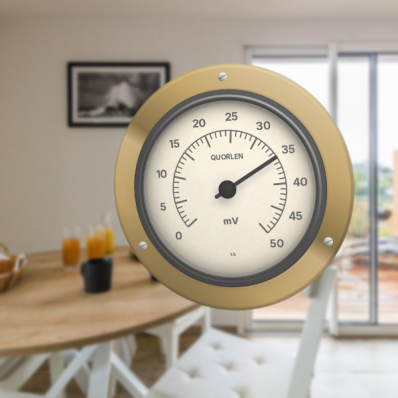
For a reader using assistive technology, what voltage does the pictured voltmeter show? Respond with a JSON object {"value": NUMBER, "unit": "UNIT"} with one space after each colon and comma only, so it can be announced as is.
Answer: {"value": 35, "unit": "mV"}
